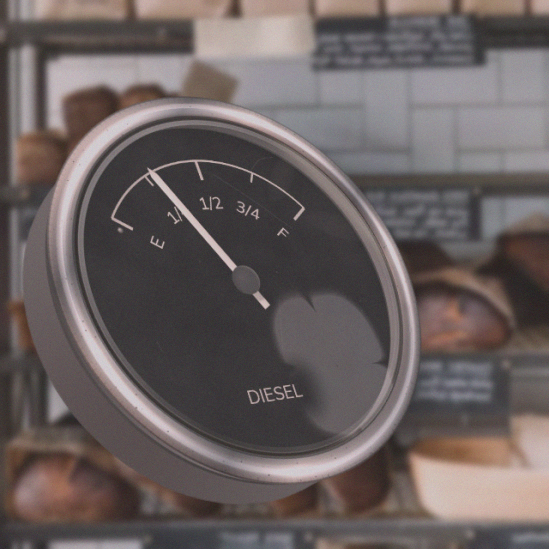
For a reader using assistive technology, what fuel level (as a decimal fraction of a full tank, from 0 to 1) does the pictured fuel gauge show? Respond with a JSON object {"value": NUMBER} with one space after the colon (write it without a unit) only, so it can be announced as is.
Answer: {"value": 0.25}
